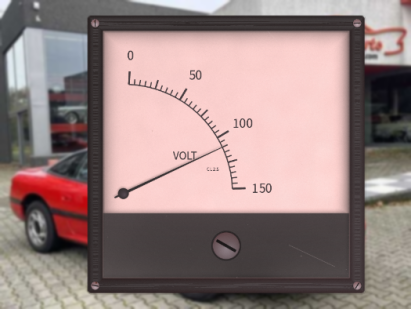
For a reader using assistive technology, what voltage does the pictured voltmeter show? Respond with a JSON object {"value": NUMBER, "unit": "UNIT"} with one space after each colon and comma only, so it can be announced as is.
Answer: {"value": 110, "unit": "V"}
